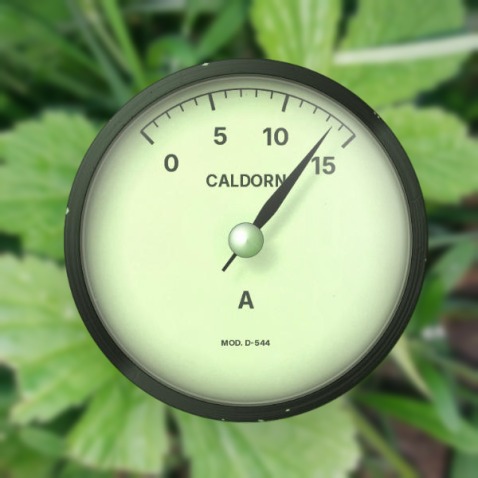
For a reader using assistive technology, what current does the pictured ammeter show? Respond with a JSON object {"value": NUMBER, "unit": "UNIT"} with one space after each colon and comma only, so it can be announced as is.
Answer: {"value": 13.5, "unit": "A"}
